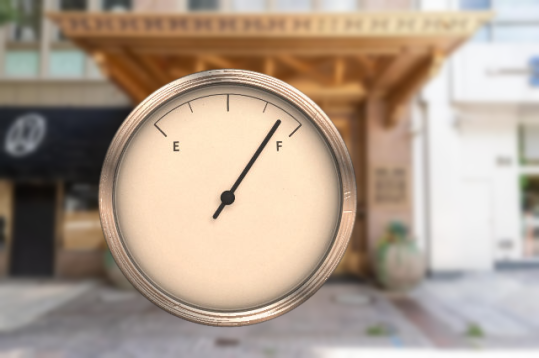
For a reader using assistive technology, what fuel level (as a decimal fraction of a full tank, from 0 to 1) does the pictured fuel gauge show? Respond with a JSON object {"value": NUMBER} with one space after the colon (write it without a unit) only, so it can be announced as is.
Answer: {"value": 0.875}
